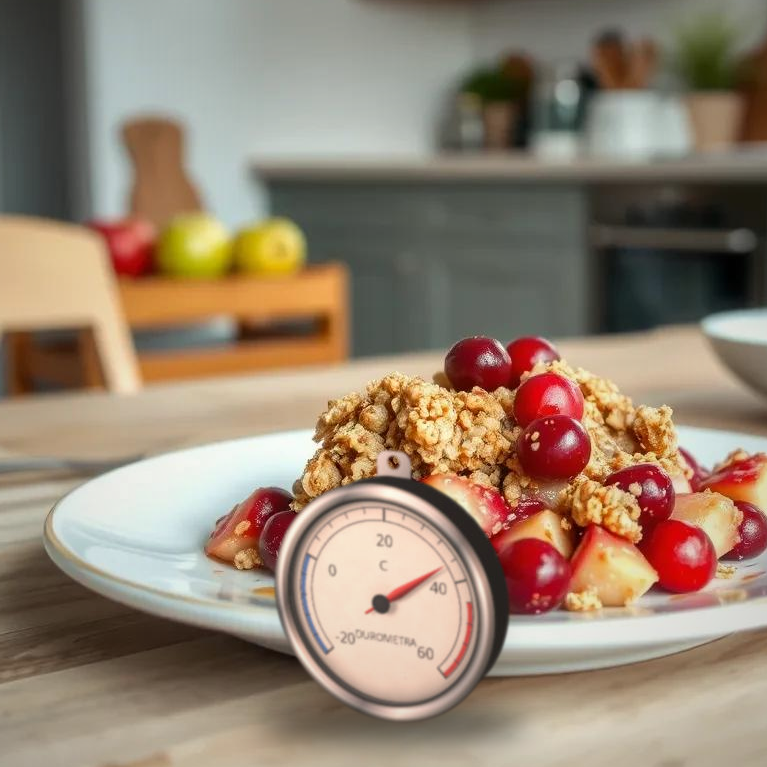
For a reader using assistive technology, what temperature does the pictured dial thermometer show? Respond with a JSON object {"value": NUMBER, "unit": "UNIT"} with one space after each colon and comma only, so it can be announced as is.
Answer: {"value": 36, "unit": "°C"}
